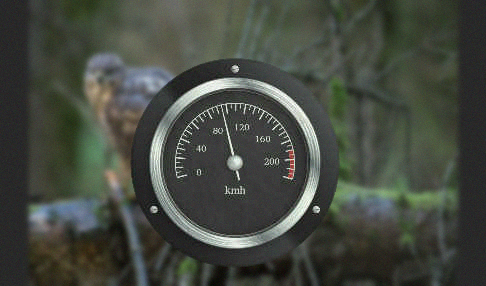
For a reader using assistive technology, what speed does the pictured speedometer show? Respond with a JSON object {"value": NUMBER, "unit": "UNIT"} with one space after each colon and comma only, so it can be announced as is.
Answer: {"value": 95, "unit": "km/h"}
